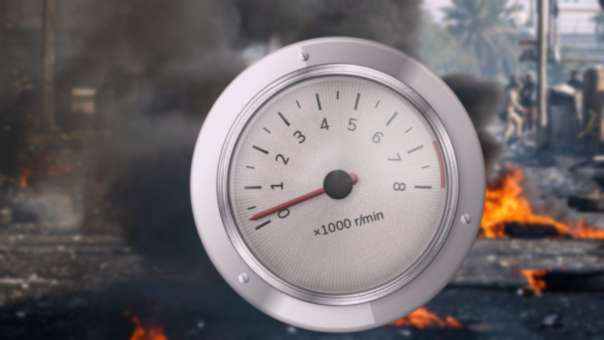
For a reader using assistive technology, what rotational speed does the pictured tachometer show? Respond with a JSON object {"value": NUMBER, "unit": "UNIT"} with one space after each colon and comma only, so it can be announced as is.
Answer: {"value": 250, "unit": "rpm"}
